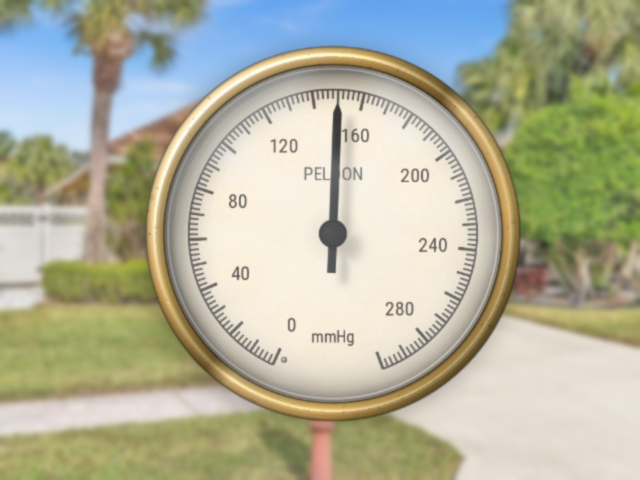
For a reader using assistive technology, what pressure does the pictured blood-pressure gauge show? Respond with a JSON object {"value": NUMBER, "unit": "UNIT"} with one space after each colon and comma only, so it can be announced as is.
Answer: {"value": 150, "unit": "mmHg"}
